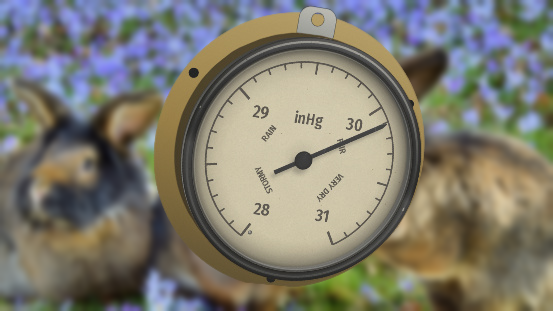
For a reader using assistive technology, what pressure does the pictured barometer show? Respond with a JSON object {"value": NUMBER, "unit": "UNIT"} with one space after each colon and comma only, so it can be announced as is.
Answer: {"value": 30.1, "unit": "inHg"}
